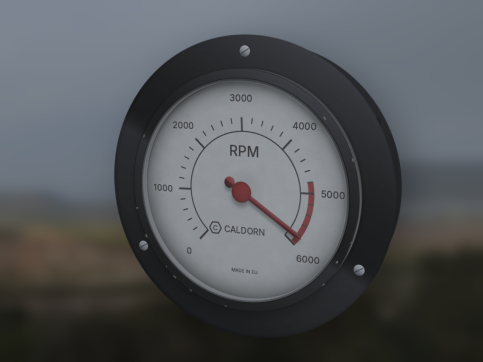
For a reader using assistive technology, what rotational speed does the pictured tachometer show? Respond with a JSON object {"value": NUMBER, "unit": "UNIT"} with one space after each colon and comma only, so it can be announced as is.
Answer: {"value": 5800, "unit": "rpm"}
